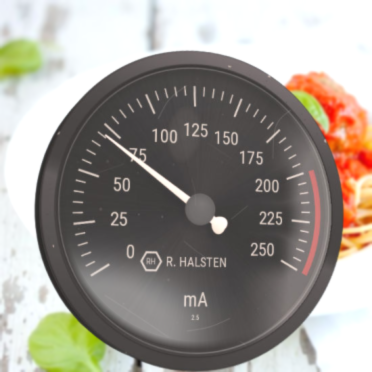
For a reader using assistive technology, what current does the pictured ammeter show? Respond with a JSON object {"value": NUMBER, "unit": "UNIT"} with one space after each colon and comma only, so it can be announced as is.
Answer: {"value": 70, "unit": "mA"}
